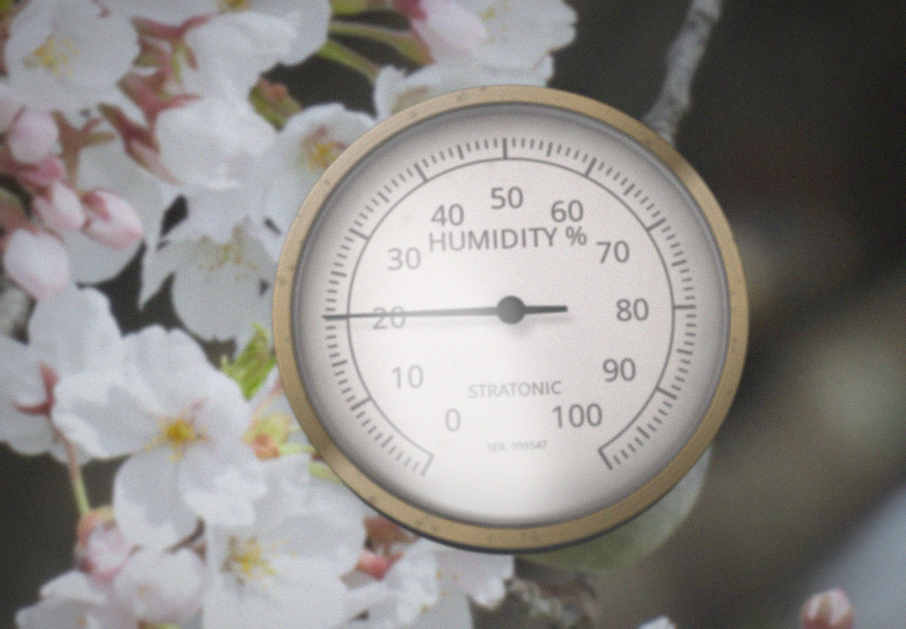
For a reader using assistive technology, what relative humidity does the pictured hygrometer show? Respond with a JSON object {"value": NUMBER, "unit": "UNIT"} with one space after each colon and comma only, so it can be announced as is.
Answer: {"value": 20, "unit": "%"}
